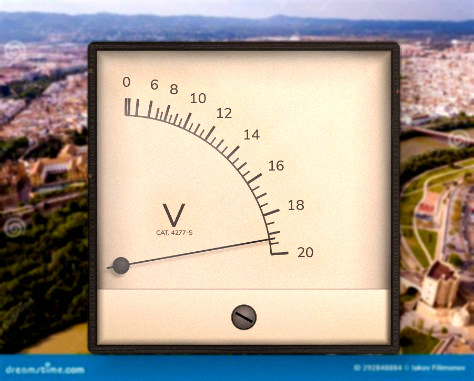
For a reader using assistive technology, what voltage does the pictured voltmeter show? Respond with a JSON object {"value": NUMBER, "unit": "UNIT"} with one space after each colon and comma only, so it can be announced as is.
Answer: {"value": 19.25, "unit": "V"}
